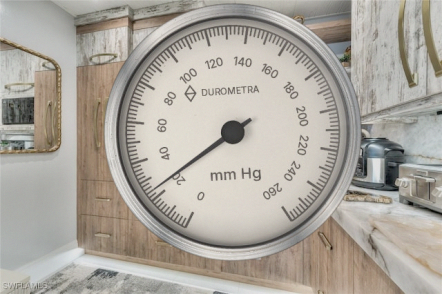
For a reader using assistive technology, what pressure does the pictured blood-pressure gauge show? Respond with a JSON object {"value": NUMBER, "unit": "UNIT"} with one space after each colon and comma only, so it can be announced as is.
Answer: {"value": 24, "unit": "mmHg"}
